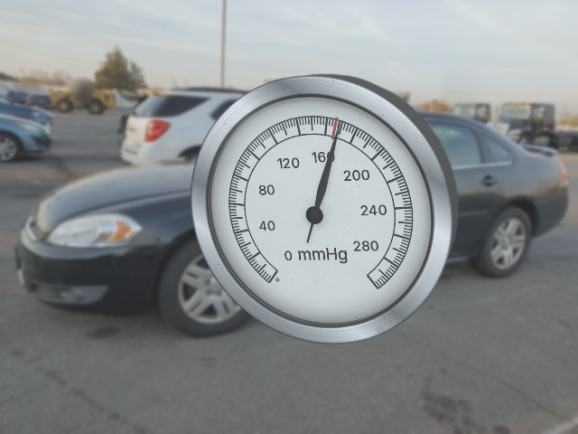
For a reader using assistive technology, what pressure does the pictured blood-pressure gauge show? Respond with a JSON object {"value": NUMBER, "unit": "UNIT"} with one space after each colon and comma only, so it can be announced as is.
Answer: {"value": 170, "unit": "mmHg"}
